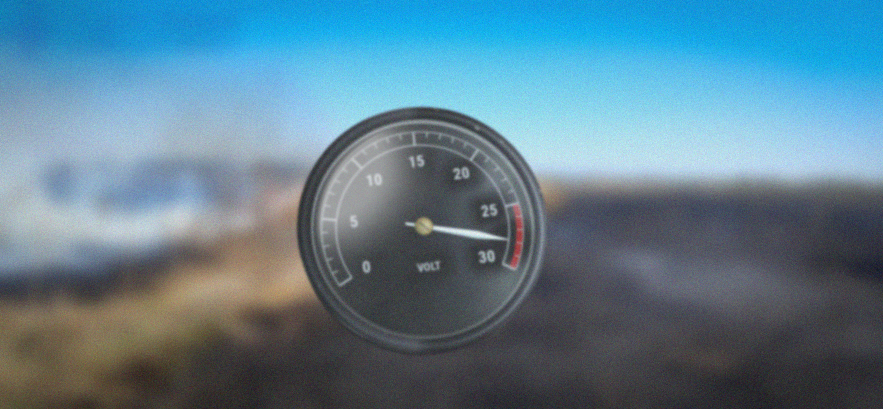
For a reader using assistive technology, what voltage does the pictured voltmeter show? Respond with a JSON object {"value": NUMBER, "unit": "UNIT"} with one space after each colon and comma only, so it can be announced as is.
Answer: {"value": 28, "unit": "V"}
